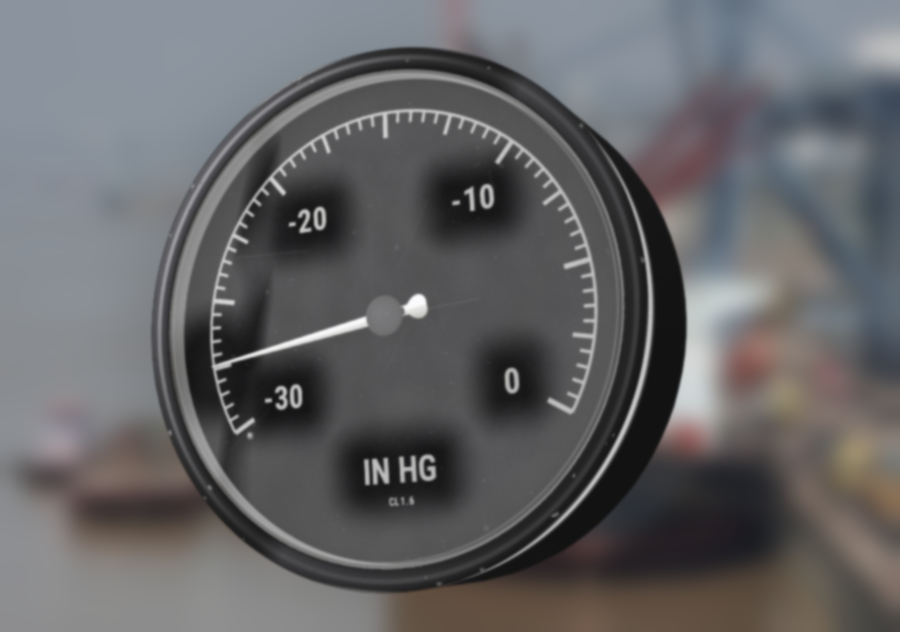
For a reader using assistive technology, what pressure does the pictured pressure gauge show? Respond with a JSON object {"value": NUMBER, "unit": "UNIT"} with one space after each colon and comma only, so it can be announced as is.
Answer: {"value": -27.5, "unit": "inHg"}
